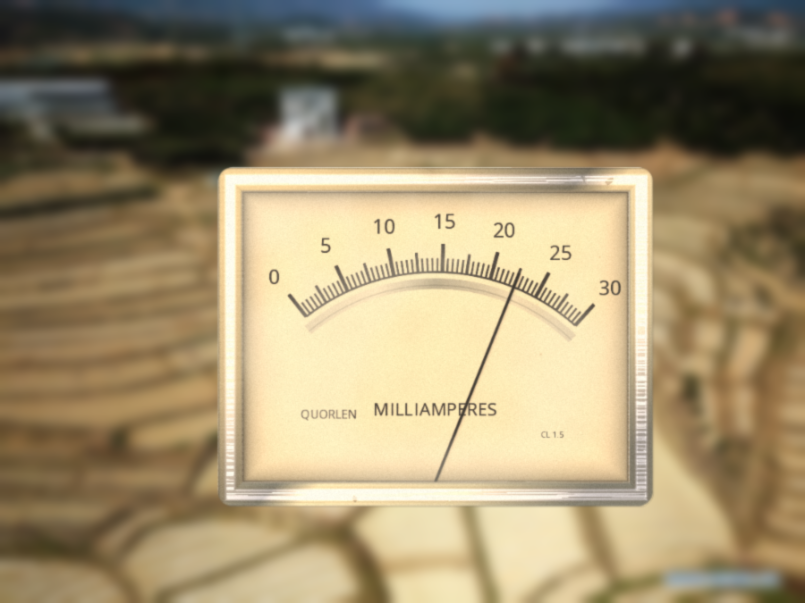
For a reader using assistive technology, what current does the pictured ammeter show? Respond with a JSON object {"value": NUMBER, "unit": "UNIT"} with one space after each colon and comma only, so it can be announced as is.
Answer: {"value": 22.5, "unit": "mA"}
